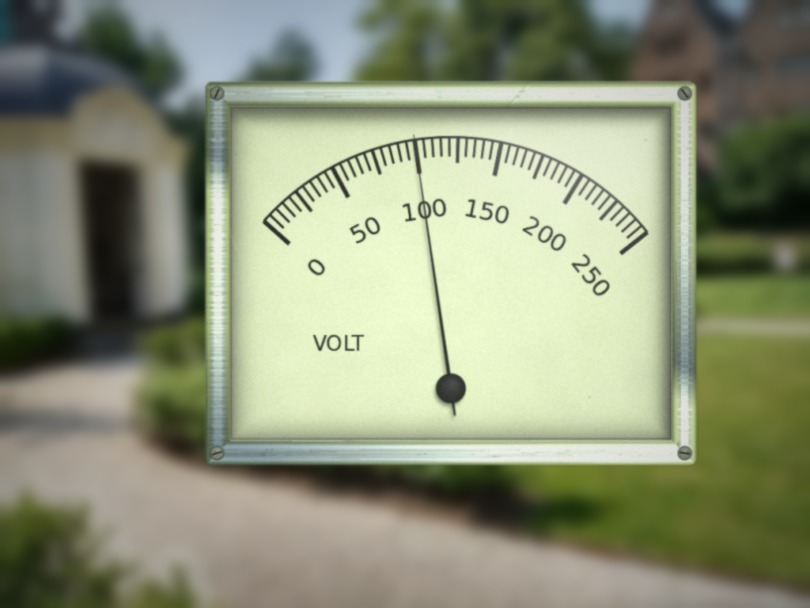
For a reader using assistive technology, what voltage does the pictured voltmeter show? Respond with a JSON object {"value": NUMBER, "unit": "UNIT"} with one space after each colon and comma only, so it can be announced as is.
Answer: {"value": 100, "unit": "V"}
